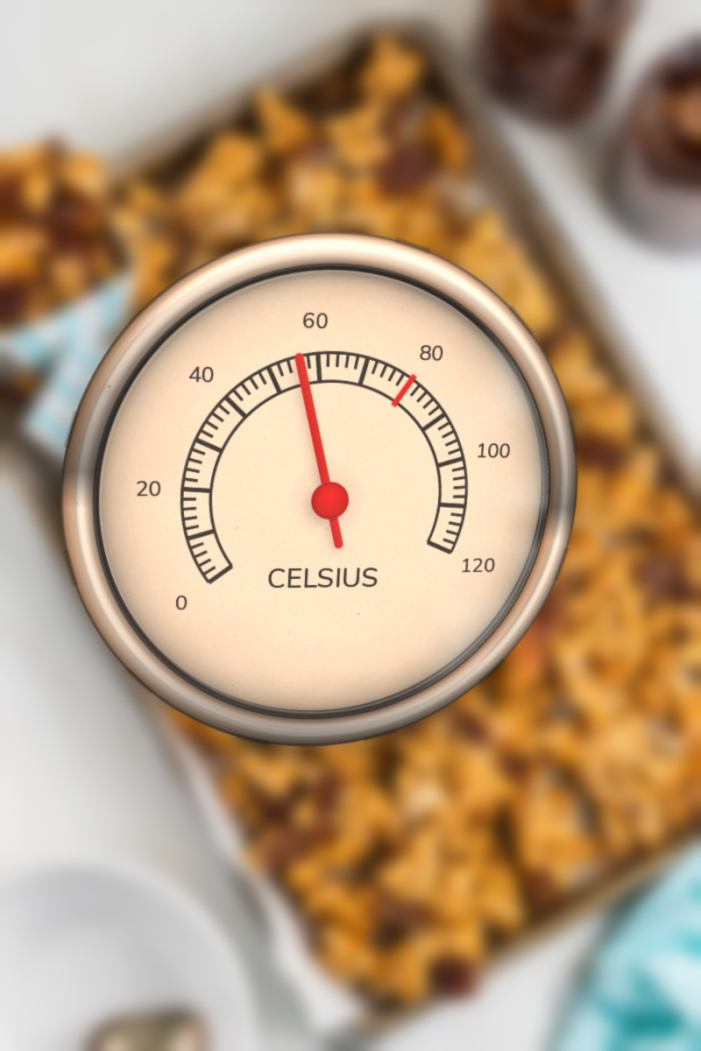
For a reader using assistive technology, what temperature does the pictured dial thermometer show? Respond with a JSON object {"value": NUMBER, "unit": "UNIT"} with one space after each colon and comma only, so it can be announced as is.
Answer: {"value": 56, "unit": "°C"}
